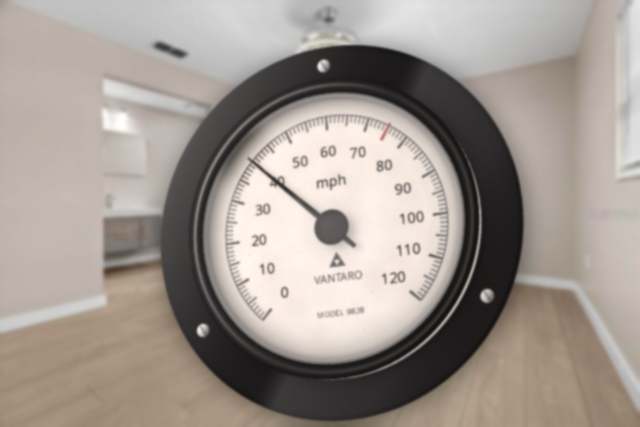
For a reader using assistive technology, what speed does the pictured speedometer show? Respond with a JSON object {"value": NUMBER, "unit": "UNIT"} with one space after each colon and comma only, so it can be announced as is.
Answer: {"value": 40, "unit": "mph"}
